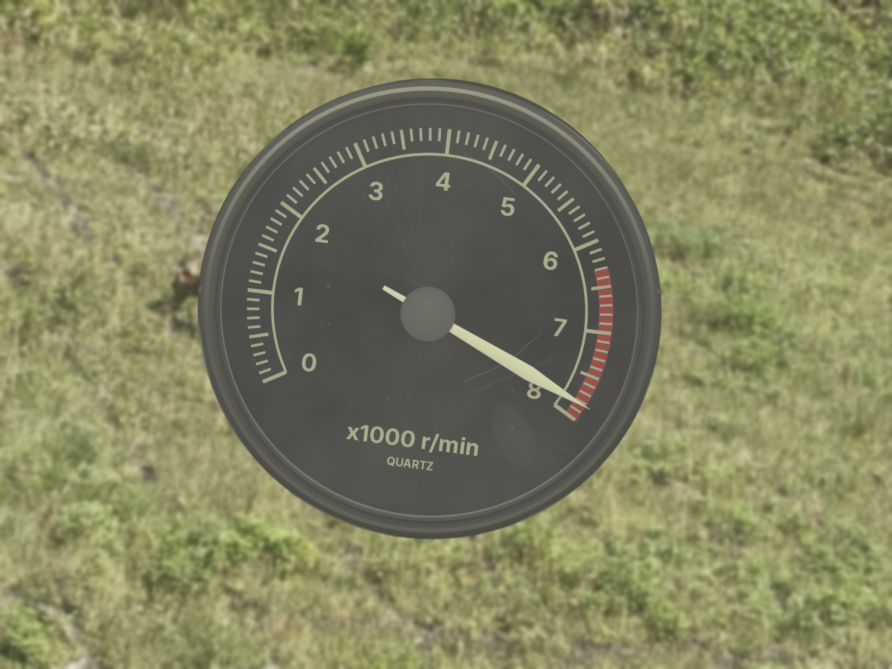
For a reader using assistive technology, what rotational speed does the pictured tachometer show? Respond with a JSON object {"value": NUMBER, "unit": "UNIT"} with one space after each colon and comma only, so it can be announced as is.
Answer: {"value": 7800, "unit": "rpm"}
